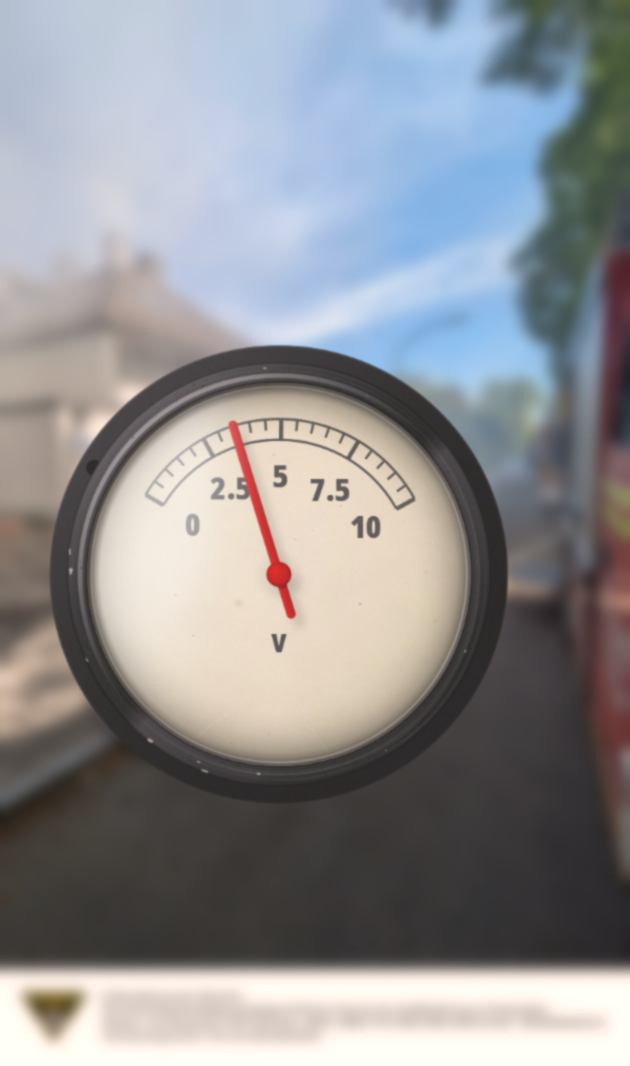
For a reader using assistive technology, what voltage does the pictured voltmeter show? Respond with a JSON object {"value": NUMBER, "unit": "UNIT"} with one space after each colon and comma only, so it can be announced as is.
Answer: {"value": 3.5, "unit": "V"}
